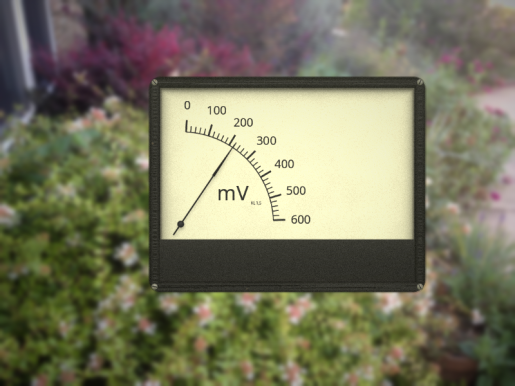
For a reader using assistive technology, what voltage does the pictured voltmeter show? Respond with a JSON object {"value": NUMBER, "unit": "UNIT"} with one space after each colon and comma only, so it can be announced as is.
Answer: {"value": 220, "unit": "mV"}
